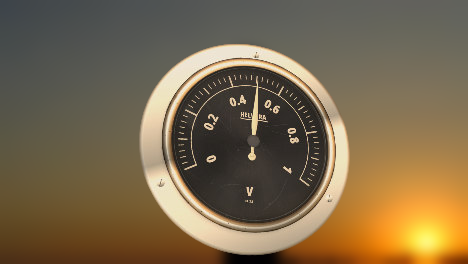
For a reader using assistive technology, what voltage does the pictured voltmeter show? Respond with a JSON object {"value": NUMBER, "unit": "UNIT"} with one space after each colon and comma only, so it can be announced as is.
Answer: {"value": 0.5, "unit": "V"}
